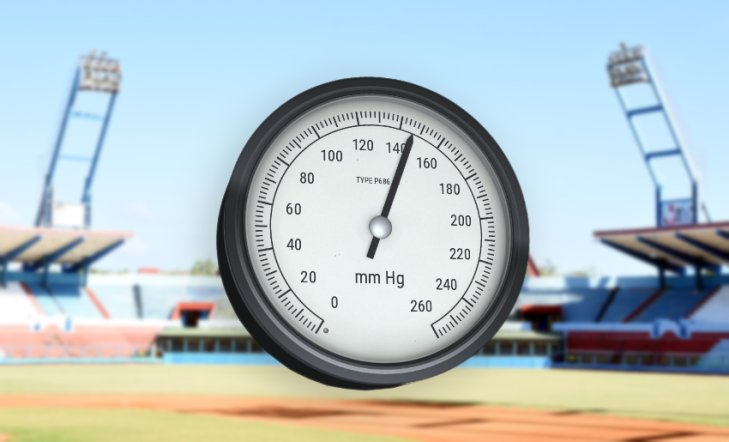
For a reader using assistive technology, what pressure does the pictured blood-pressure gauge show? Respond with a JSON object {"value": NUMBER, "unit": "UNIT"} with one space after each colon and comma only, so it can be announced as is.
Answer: {"value": 146, "unit": "mmHg"}
